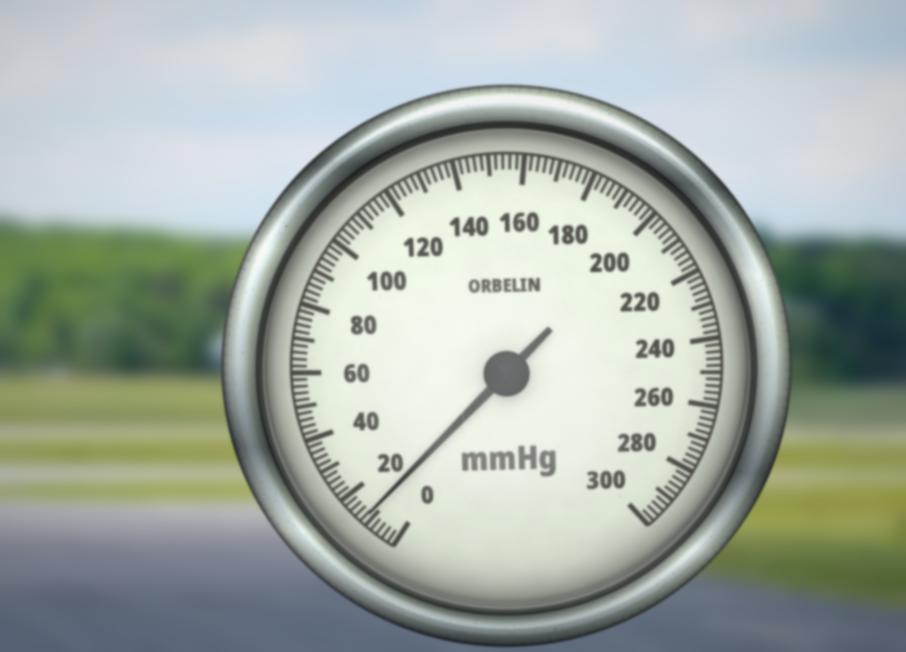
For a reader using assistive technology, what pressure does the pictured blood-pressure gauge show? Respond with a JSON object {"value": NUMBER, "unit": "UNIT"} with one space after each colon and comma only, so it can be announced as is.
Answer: {"value": 12, "unit": "mmHg"}
